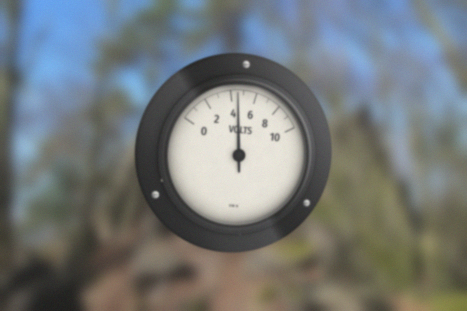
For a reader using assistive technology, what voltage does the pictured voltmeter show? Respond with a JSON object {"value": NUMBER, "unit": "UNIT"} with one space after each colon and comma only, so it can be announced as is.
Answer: {"value": 4.5, "unit": "V"}
